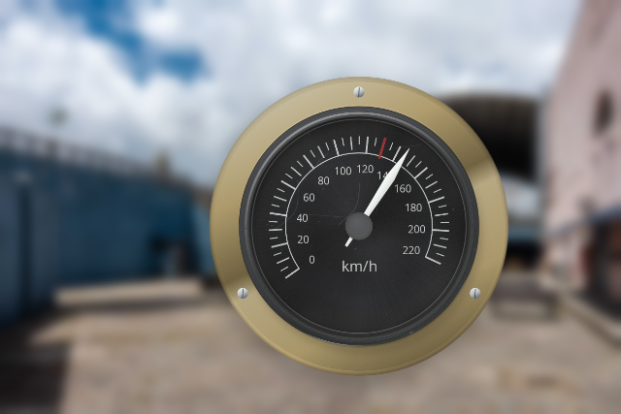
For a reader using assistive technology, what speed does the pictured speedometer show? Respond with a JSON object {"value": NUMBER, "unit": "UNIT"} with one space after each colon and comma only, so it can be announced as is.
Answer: {"value": 145, "unit": "km/h"}
